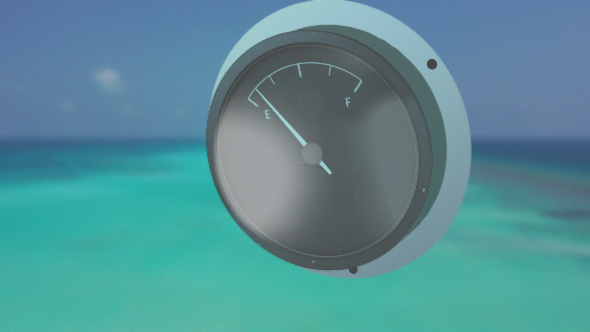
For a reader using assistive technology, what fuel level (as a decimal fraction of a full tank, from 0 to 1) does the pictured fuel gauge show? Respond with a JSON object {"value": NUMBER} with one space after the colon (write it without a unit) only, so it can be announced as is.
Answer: {"value": 0.125}
